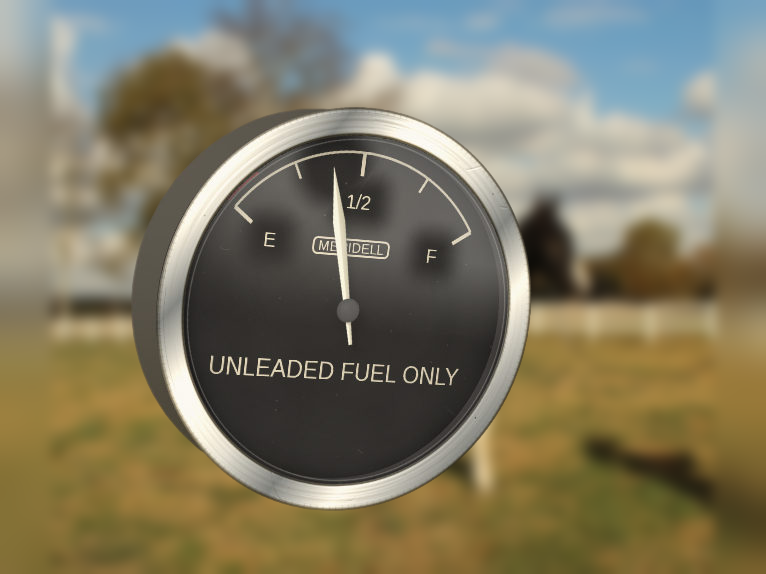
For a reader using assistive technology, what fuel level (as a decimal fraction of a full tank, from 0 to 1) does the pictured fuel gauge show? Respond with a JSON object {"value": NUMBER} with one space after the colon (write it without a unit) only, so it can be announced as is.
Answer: {"value": 0.375}
